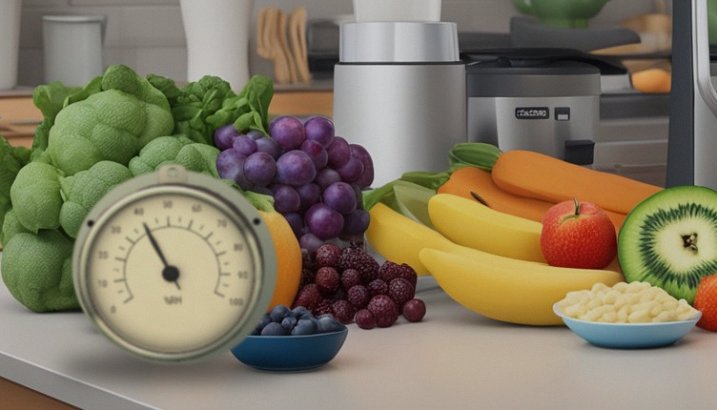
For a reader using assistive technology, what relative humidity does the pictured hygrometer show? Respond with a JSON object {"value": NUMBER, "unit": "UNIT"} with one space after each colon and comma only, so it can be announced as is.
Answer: {"value": 40, "unit": "%"}
